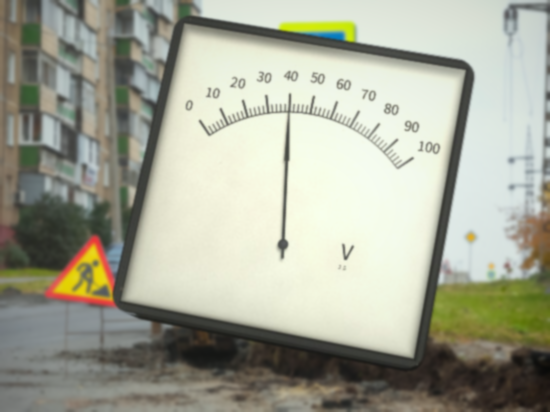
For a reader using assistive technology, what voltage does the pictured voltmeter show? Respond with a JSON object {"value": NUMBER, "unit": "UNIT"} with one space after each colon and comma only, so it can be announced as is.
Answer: {"value": 40, "unit": "V"}
